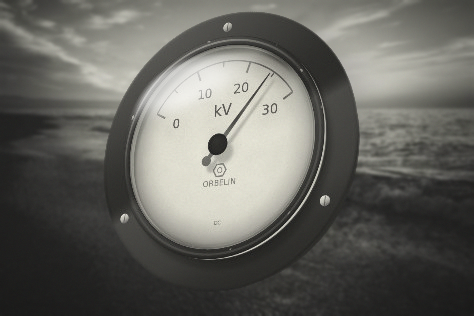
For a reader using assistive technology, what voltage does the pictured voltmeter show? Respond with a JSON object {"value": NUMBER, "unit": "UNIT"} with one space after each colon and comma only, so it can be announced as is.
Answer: {"value": 25, "unit": "kV"}
